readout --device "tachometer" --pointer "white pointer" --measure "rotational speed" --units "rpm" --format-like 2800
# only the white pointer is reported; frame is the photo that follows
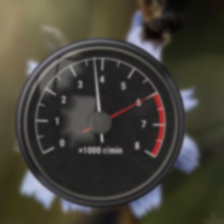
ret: 3750
